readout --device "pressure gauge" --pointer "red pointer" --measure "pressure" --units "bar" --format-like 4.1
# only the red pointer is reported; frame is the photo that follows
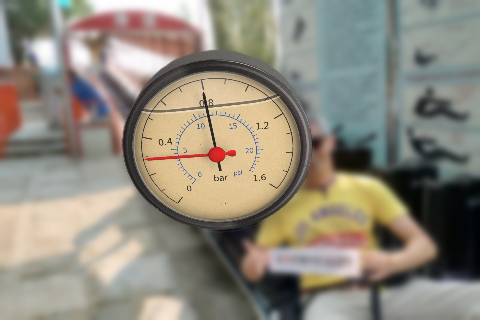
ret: 0.3
